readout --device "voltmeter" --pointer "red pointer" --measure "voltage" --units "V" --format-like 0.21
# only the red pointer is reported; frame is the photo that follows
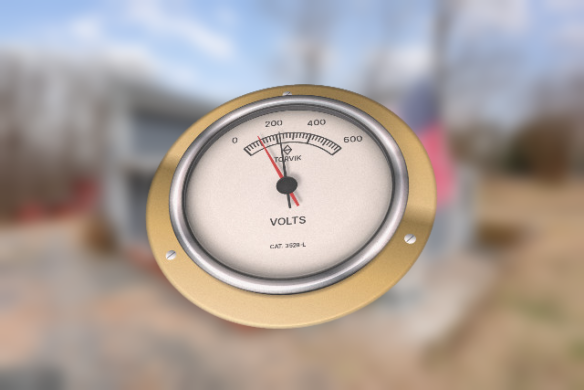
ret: 100
